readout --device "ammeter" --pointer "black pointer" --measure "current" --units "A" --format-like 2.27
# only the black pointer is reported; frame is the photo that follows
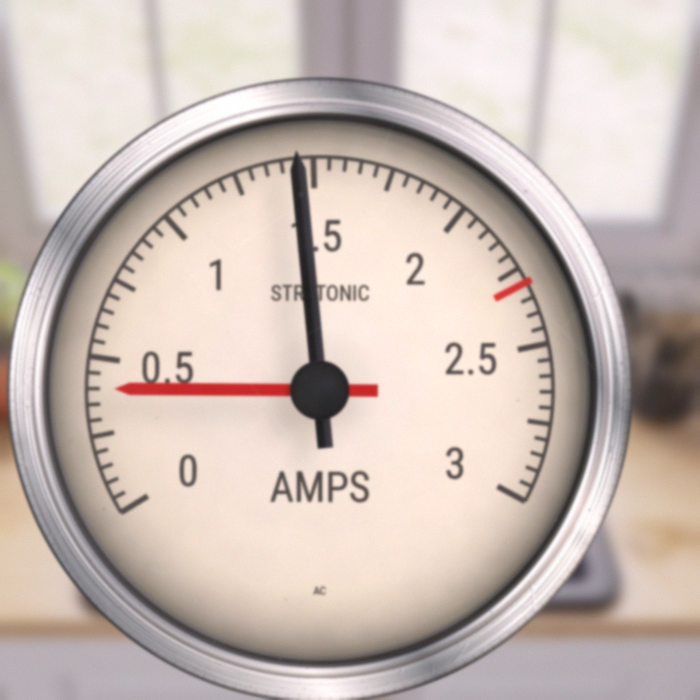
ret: 1.45
